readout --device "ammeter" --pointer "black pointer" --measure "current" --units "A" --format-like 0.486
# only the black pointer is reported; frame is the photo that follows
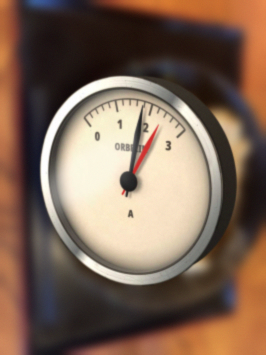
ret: 1.8
